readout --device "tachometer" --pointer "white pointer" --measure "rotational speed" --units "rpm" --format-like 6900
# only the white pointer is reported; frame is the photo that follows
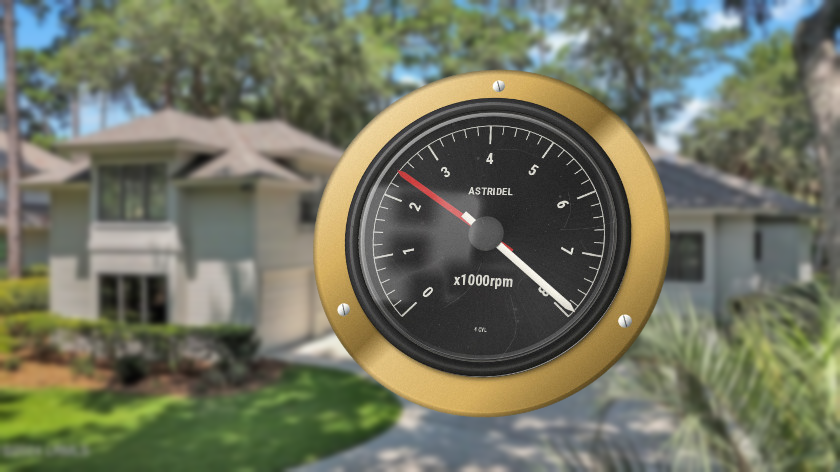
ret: 7900
